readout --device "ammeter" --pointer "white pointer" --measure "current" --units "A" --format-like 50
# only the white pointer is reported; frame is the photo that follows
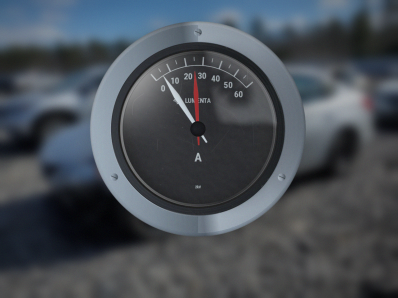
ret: 5
